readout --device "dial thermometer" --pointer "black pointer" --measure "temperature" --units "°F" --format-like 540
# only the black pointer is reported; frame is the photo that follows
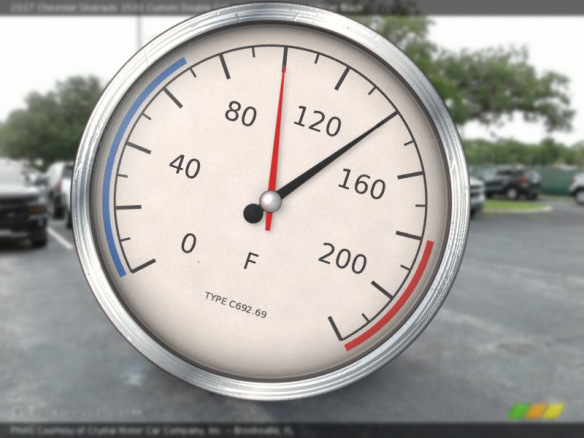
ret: 140
